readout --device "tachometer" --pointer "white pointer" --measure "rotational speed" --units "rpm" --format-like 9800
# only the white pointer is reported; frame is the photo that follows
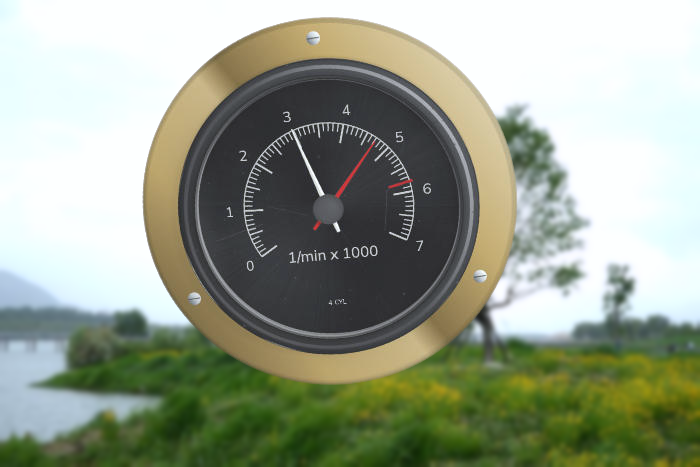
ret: 3000
